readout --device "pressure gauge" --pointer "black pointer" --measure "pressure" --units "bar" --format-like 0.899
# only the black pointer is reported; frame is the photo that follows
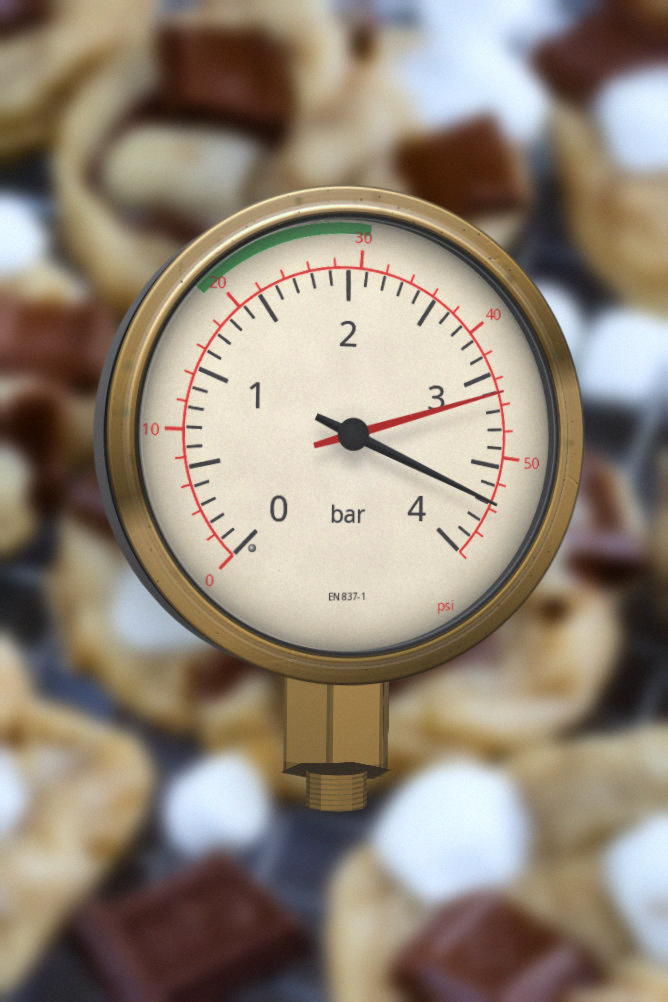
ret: 3.7
